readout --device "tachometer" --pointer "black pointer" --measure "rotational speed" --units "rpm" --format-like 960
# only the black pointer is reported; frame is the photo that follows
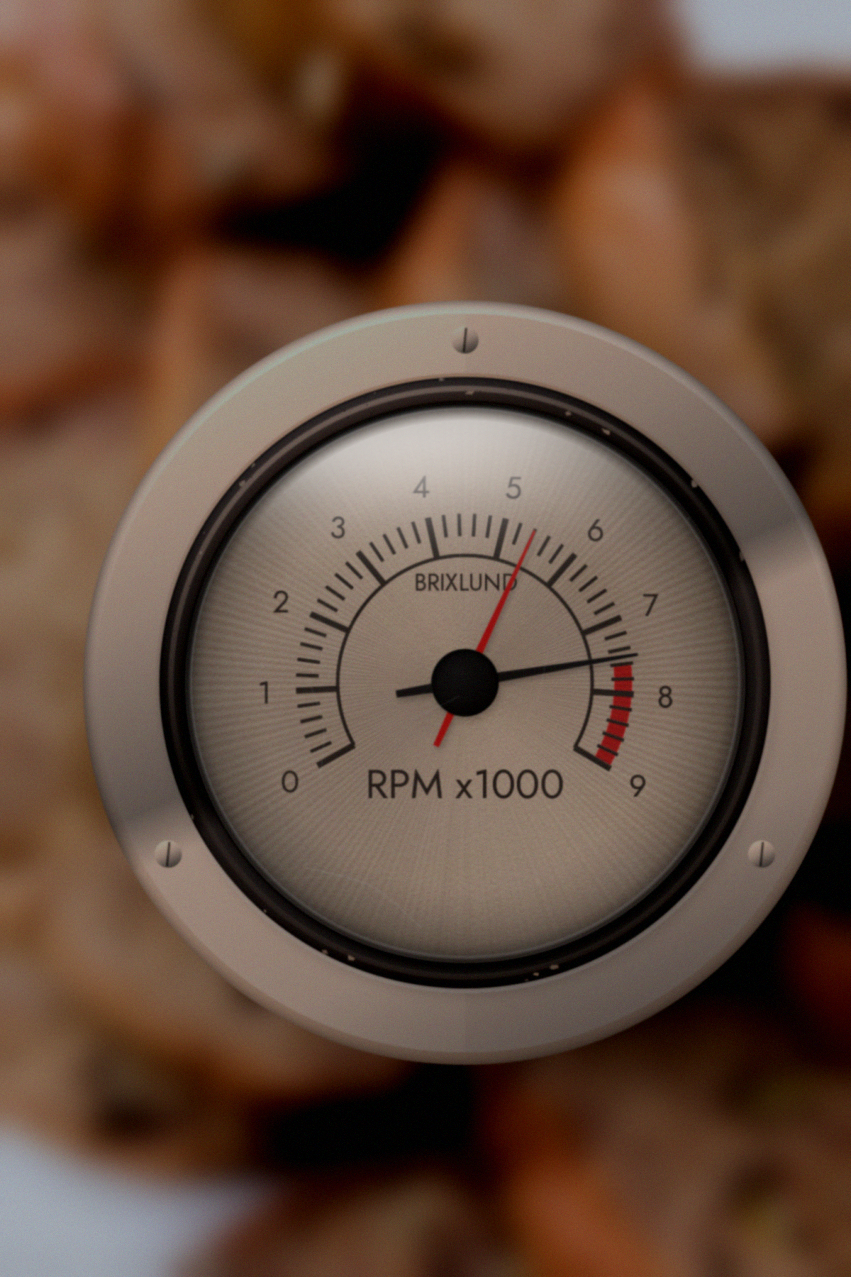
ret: 7500
